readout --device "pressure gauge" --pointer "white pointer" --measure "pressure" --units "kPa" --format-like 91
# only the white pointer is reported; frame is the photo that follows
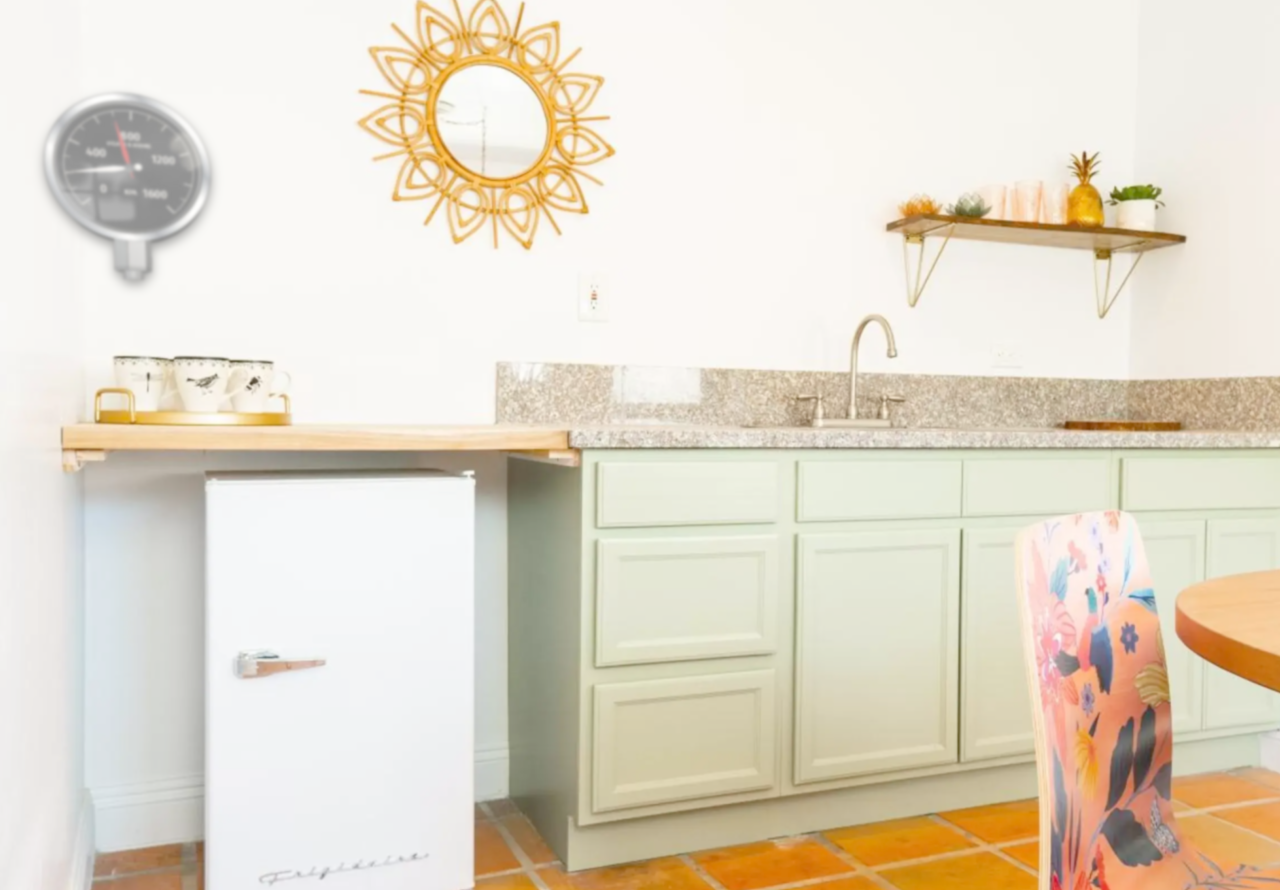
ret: 200
